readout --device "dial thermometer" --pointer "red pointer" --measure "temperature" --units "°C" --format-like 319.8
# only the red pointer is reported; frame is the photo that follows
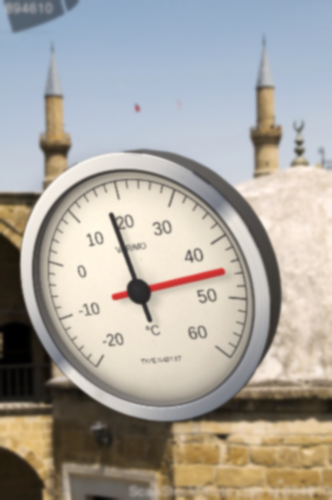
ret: 45
